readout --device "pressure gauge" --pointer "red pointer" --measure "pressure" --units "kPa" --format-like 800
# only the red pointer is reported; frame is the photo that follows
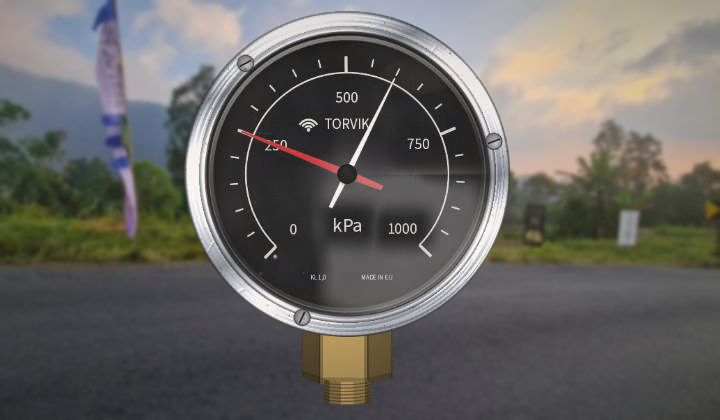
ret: 250
